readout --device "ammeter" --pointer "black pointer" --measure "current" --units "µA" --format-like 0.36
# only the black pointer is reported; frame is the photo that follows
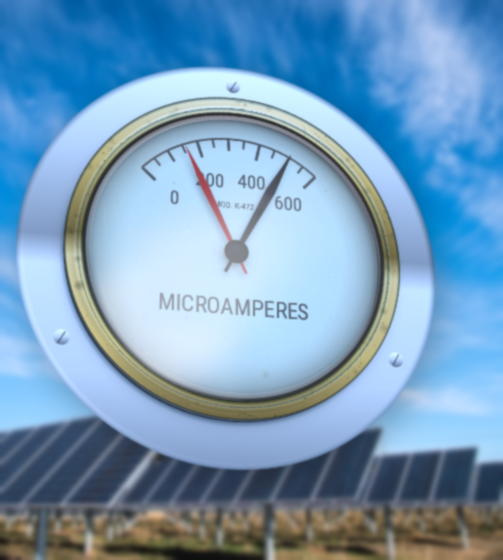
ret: 500
